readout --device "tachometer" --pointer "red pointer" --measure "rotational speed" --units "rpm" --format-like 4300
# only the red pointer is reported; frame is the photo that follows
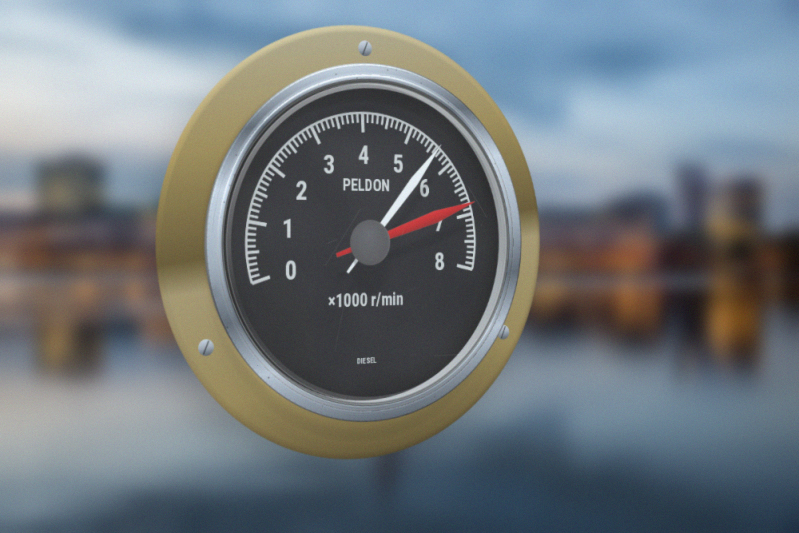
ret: 6800
